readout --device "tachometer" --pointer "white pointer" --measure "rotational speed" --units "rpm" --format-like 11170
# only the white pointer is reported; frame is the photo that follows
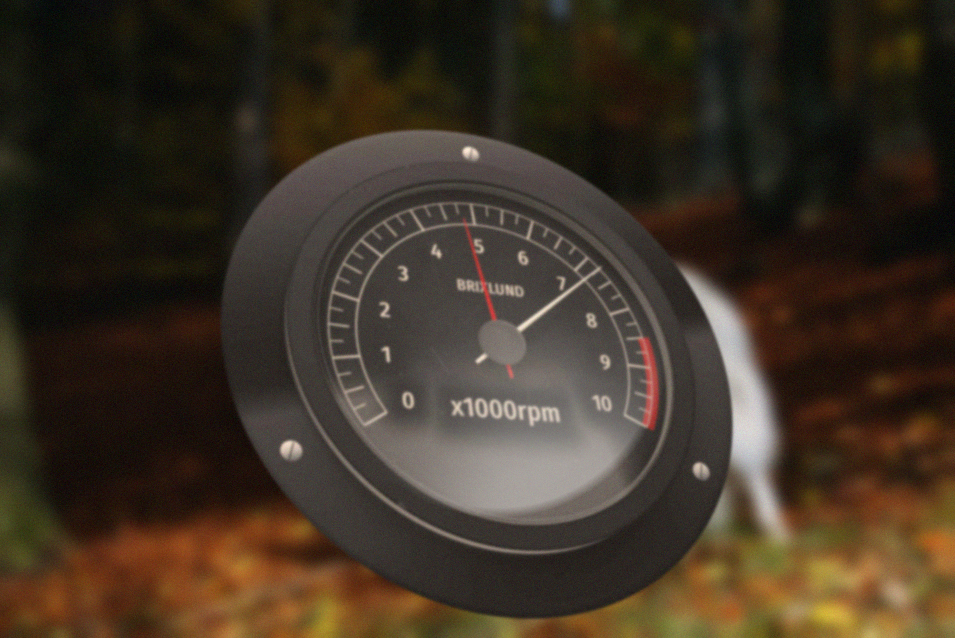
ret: 7250
